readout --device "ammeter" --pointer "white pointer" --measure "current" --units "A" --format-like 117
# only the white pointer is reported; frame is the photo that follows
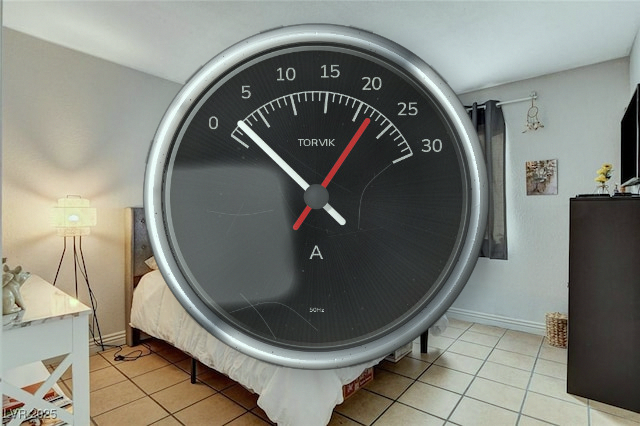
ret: 2
